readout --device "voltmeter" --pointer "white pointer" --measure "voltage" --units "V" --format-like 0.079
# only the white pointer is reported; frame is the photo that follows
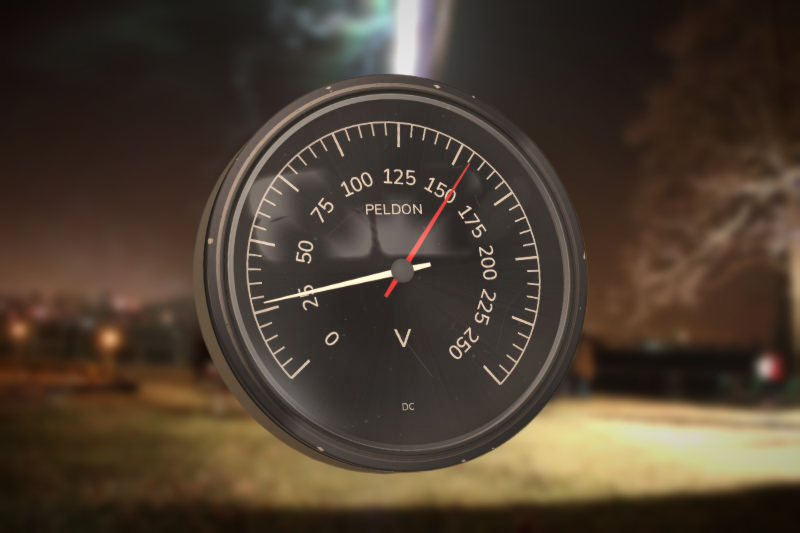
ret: 27.5
